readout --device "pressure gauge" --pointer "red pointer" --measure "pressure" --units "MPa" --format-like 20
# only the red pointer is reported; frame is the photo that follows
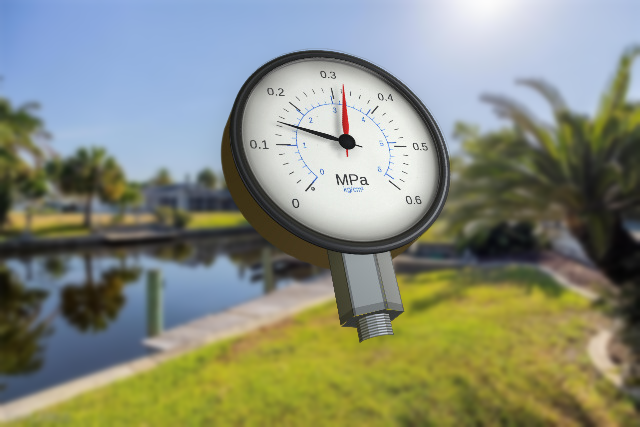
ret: 0.32
